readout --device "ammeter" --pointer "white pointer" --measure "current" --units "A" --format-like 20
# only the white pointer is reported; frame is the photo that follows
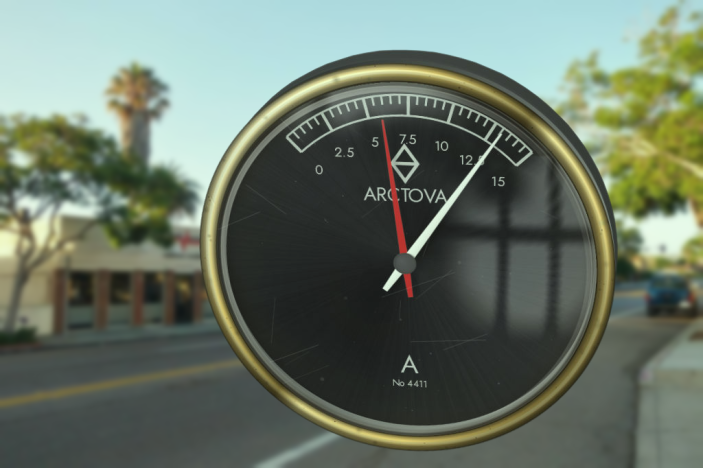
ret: 13
